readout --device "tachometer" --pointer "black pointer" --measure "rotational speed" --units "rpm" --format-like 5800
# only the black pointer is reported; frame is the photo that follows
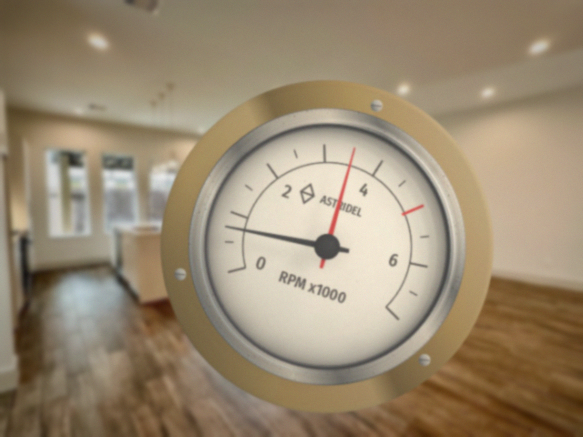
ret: 750
